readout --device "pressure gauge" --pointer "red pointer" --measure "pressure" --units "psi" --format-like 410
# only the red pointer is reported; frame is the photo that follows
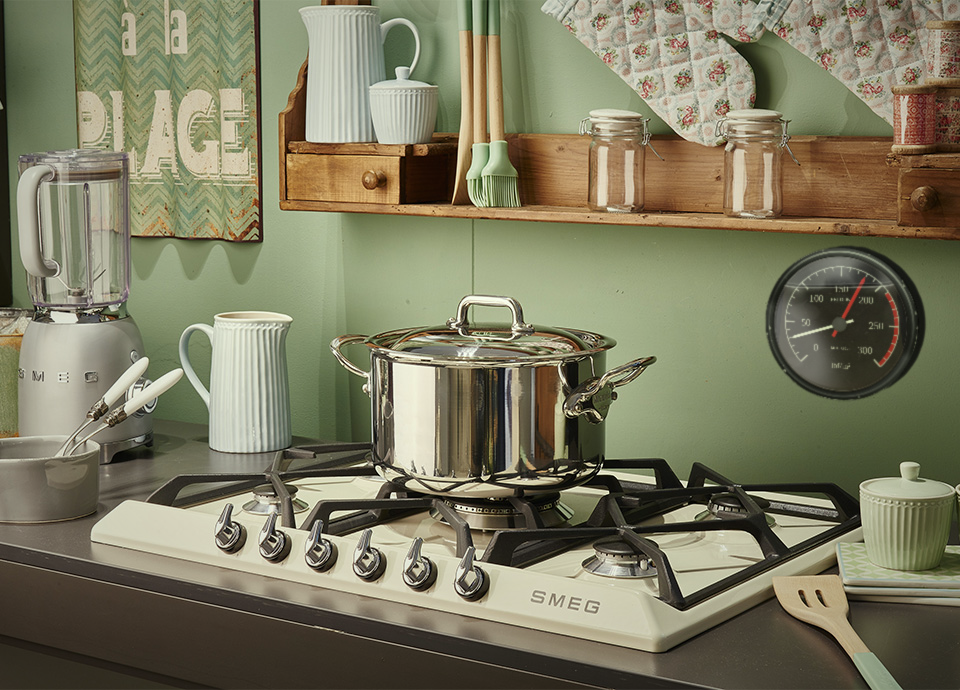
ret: 180
